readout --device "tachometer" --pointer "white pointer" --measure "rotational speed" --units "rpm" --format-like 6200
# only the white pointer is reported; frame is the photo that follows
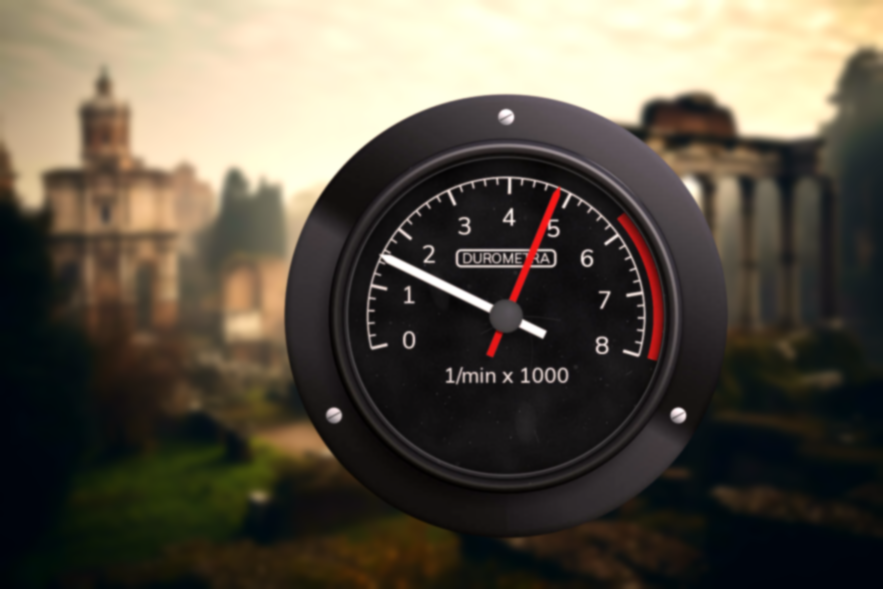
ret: 1500
